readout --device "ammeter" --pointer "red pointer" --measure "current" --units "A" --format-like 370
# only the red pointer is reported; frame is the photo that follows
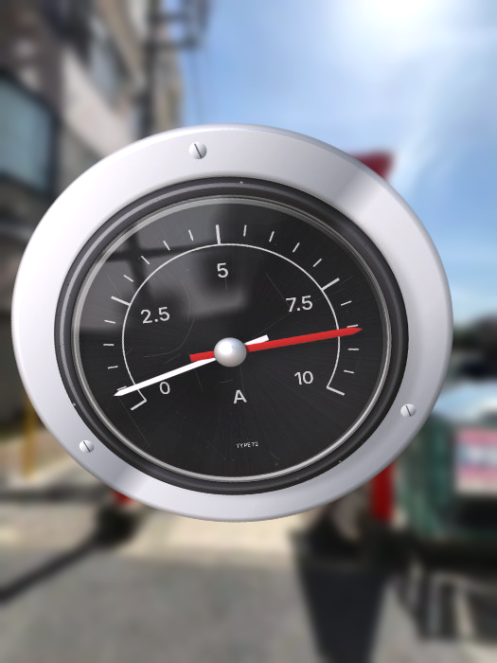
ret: 8.5
